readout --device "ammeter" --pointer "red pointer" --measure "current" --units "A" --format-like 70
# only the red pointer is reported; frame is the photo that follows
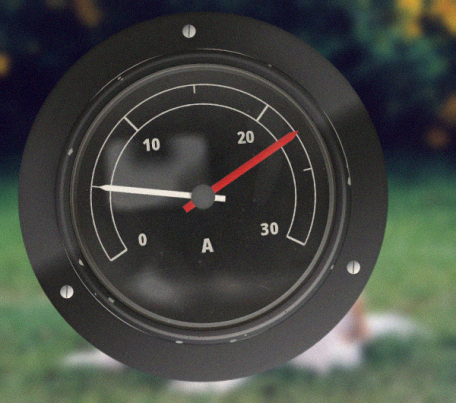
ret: 22.5
